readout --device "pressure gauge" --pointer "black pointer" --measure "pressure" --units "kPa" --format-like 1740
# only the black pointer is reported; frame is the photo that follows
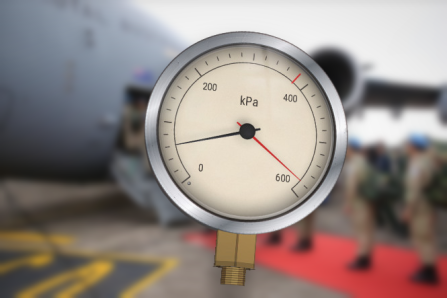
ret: 60
